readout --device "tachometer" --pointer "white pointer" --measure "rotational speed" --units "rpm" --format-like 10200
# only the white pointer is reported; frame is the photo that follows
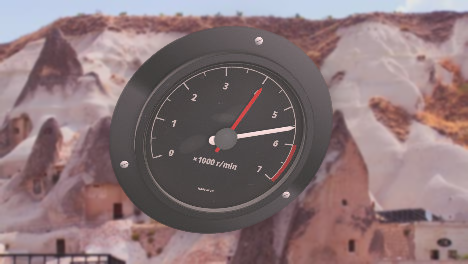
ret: 5500
